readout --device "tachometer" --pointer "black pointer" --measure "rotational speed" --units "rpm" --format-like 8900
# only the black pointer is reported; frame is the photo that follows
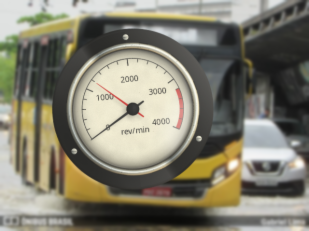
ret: 0
